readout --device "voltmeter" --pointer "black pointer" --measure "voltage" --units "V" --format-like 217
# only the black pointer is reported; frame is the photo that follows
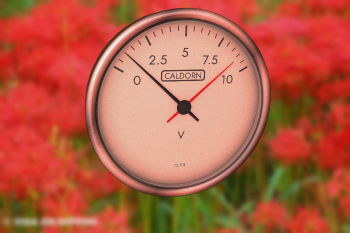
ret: 1
